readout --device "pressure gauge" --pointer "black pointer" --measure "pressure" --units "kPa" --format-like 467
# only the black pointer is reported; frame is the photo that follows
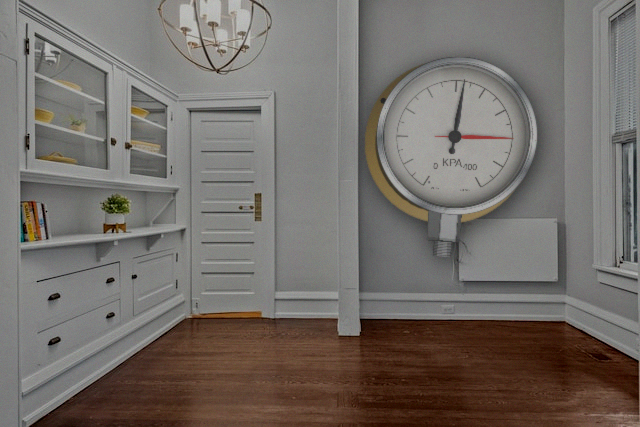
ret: 210
